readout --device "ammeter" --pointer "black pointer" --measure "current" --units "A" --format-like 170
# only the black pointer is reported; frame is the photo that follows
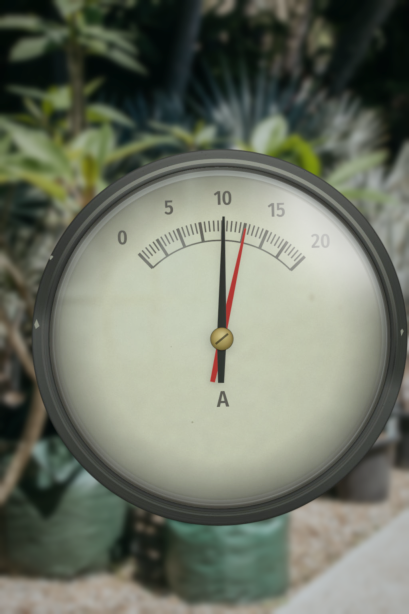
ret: 10
